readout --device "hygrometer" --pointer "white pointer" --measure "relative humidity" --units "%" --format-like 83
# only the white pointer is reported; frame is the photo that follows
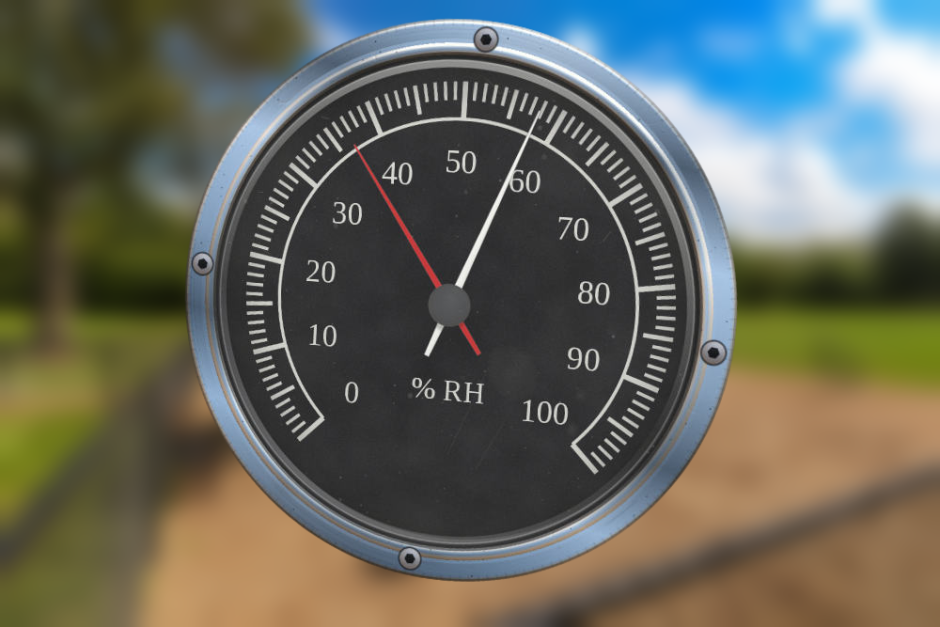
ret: 58
